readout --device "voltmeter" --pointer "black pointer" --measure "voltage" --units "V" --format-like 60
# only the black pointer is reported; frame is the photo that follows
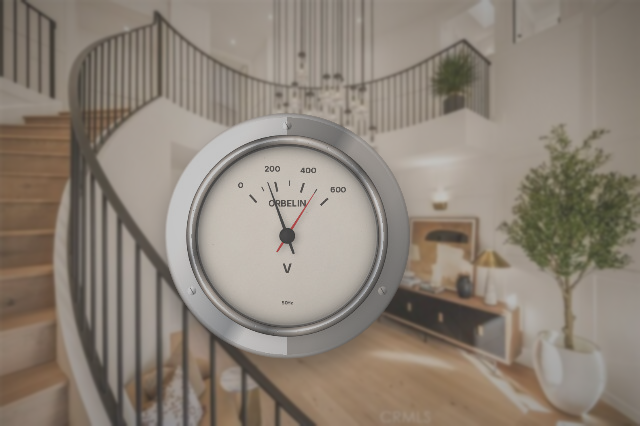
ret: 150
